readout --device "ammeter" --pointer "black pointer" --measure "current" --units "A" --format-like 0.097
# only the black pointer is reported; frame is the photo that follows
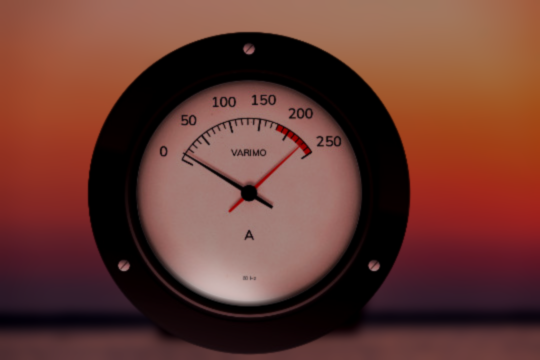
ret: 10
